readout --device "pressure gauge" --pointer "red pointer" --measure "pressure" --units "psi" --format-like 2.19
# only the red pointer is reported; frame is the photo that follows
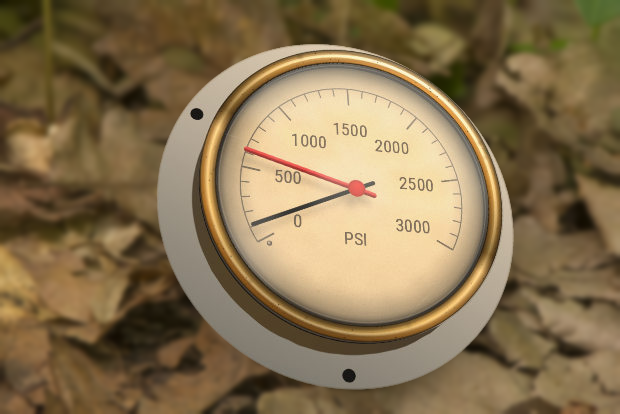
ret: 600
